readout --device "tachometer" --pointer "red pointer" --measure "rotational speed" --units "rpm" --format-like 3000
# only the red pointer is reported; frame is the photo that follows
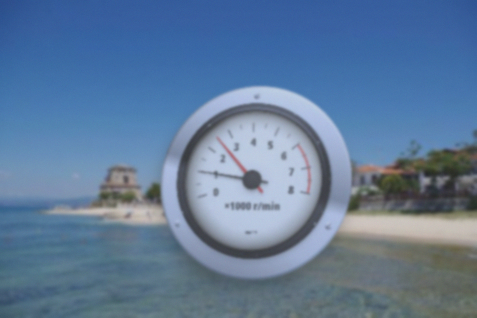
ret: 2500
